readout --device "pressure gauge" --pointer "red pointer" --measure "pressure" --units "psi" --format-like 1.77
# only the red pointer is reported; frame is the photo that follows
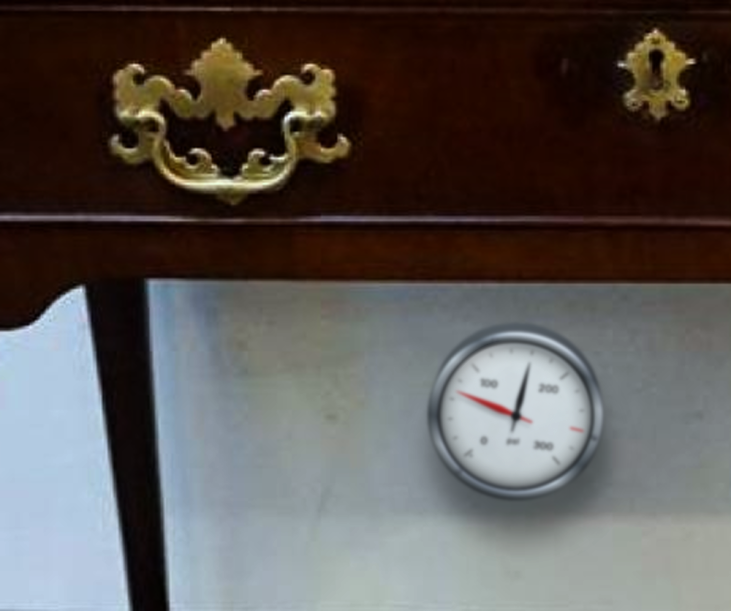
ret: 70
